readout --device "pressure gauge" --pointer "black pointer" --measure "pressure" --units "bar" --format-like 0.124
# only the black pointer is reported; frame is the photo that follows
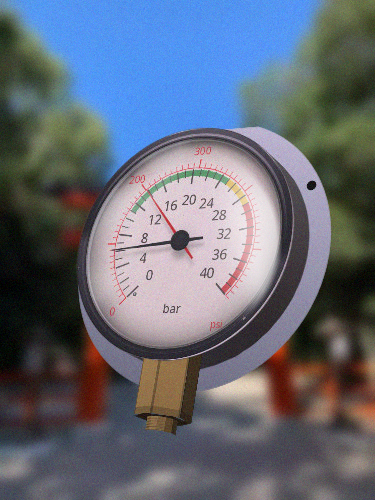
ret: 6
